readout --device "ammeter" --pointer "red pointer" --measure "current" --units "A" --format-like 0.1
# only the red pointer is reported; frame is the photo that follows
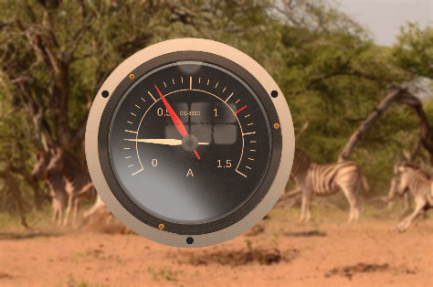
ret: 0.55
